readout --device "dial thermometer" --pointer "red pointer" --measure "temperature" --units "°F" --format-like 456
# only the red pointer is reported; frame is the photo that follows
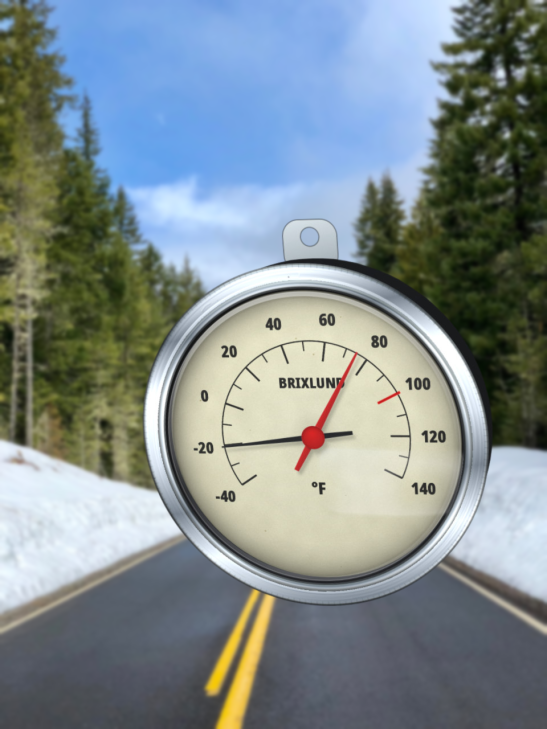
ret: 75
